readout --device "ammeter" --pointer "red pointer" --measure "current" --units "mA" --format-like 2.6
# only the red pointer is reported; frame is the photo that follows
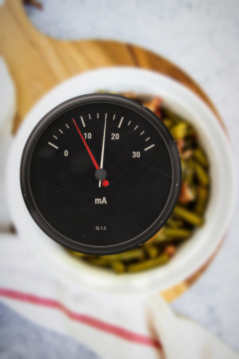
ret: 8
